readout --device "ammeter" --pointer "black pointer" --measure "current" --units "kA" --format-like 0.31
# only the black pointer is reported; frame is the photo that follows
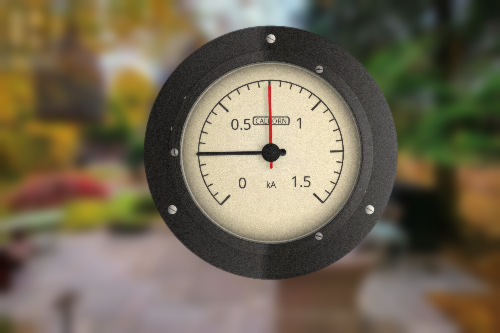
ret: 0.25
